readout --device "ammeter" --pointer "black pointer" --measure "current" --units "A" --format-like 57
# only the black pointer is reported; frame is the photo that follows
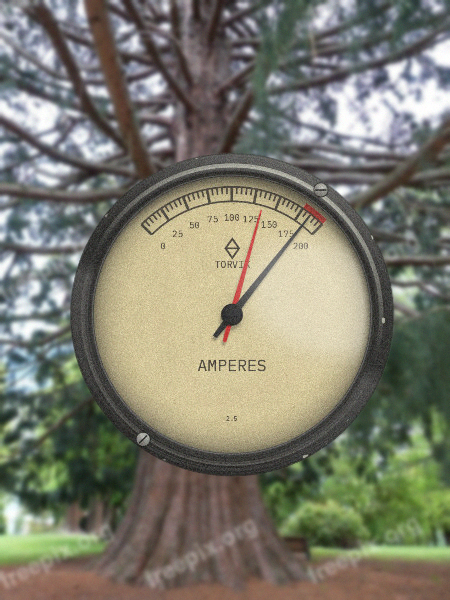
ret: 185
